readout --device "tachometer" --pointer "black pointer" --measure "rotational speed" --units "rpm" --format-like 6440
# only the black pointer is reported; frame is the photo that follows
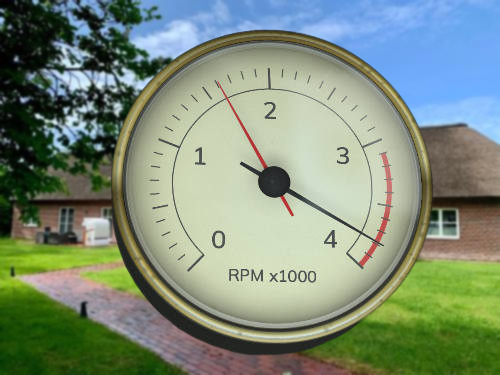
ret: 3800
